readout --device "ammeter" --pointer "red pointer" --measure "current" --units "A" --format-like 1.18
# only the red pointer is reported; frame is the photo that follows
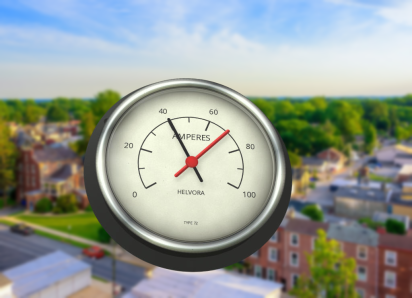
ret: 70
